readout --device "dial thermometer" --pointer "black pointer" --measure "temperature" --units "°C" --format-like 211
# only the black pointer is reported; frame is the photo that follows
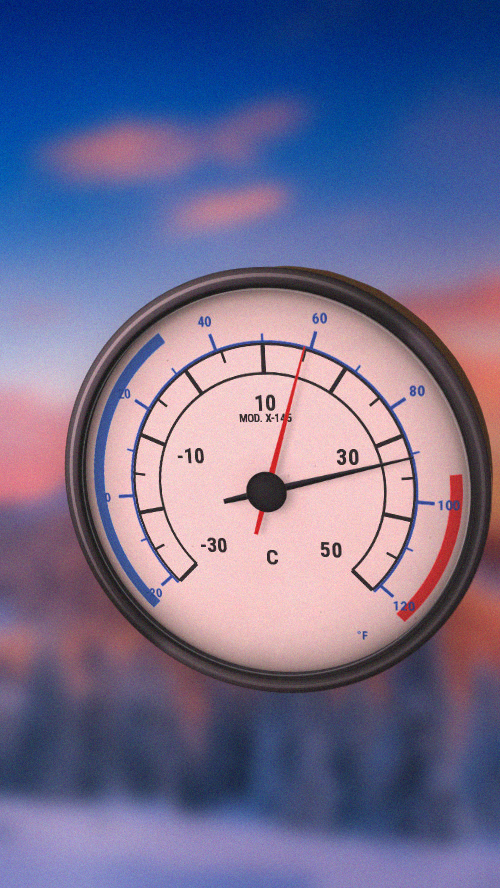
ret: 32.5
